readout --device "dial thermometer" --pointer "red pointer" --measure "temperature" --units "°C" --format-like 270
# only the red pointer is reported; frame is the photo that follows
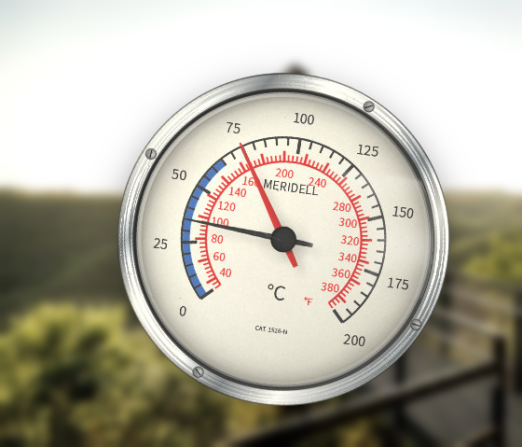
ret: 75
